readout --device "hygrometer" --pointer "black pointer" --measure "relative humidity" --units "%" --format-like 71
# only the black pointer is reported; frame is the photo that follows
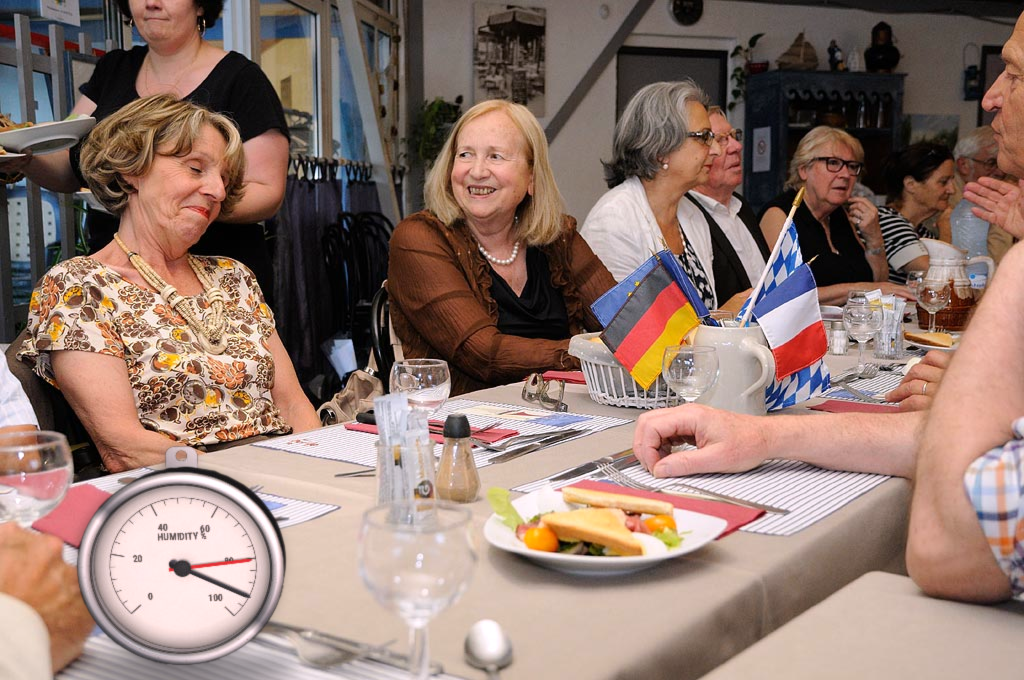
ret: 92
